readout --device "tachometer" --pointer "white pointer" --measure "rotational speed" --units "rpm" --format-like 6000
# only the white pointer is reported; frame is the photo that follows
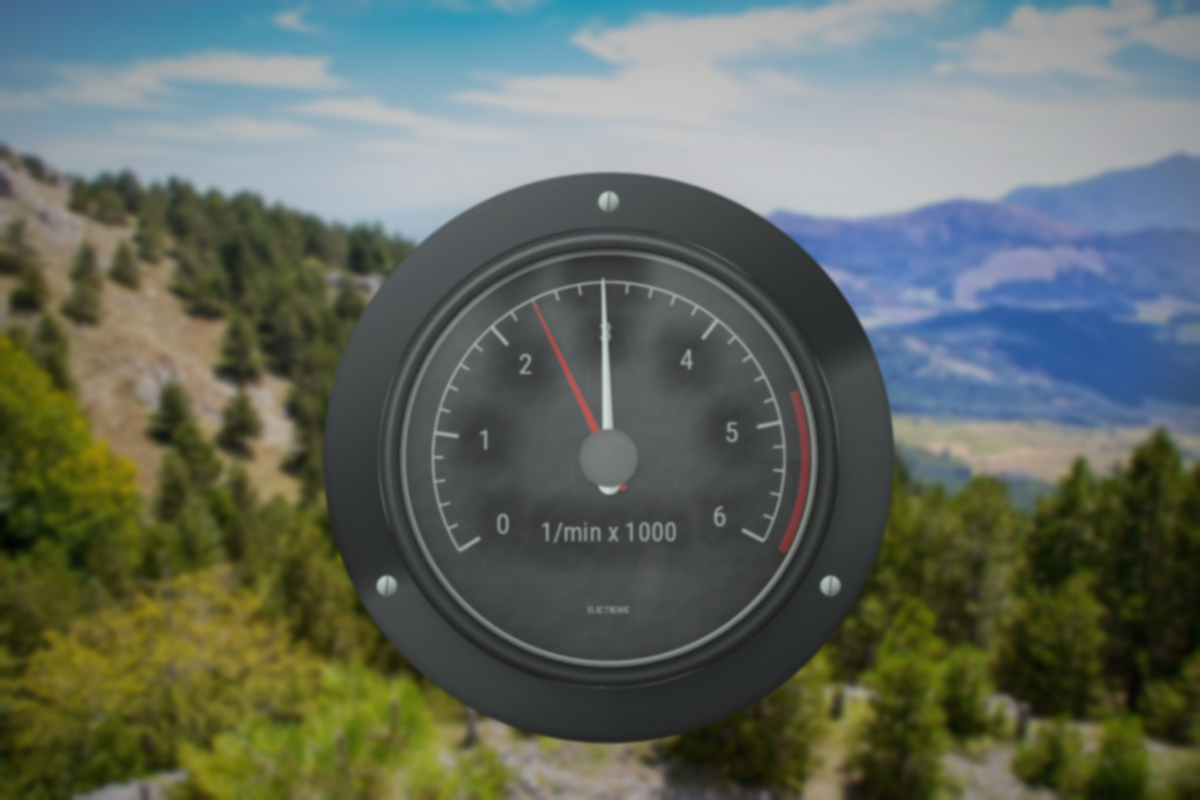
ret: 3000
